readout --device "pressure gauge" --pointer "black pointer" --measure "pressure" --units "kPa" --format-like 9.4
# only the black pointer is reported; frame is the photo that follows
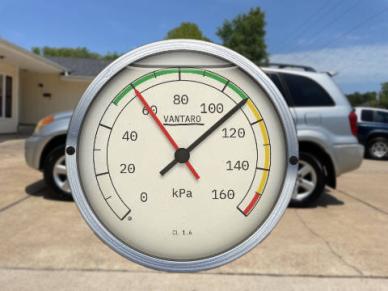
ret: 110
